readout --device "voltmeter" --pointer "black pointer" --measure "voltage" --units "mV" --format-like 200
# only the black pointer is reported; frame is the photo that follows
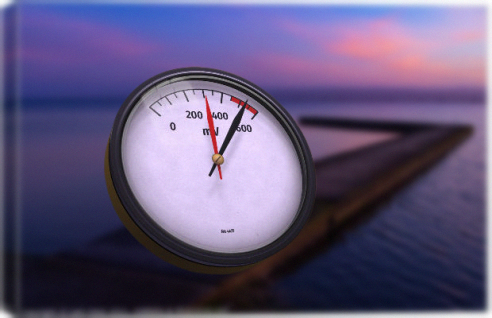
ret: 525
